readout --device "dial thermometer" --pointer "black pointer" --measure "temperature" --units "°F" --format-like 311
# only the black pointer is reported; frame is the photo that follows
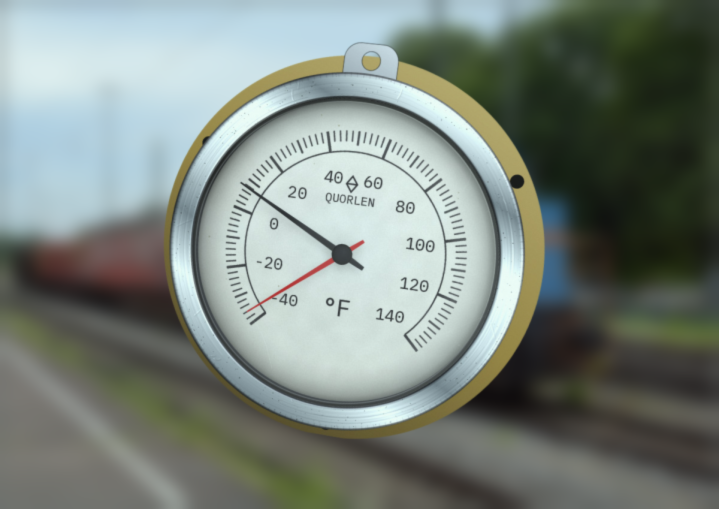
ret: 8
